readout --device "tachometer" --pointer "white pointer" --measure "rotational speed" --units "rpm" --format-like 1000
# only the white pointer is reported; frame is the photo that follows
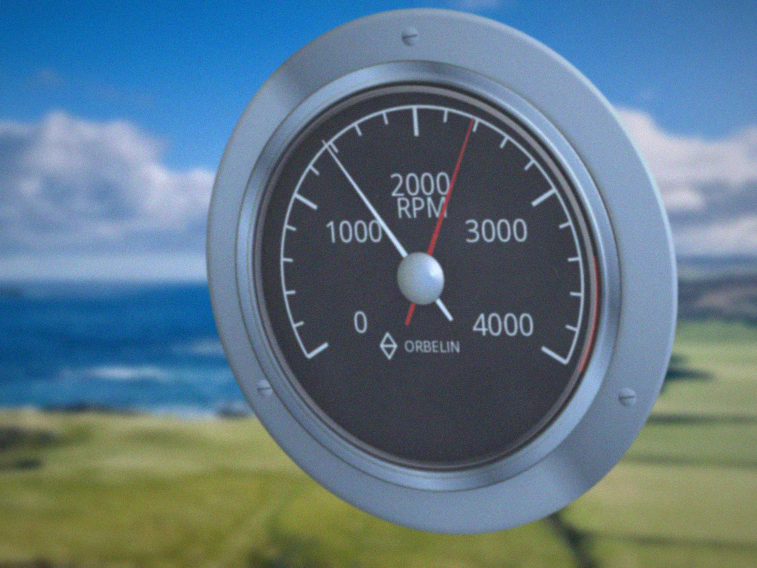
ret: 1400
